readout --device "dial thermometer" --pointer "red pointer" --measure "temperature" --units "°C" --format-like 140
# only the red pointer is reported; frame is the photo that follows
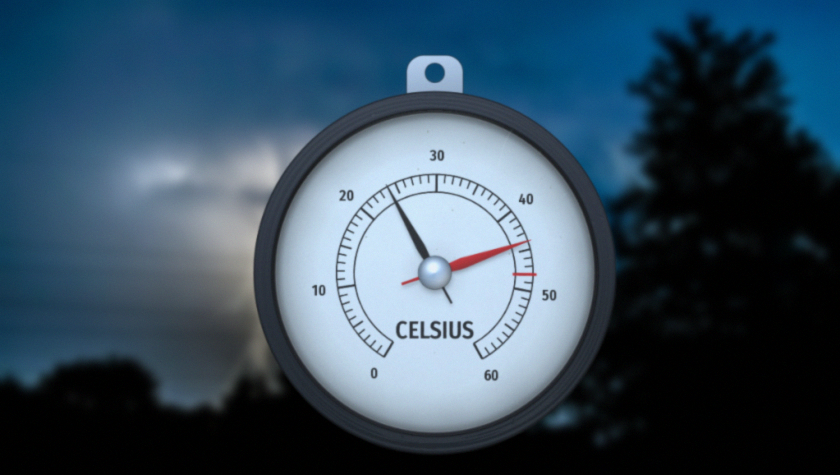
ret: 44
